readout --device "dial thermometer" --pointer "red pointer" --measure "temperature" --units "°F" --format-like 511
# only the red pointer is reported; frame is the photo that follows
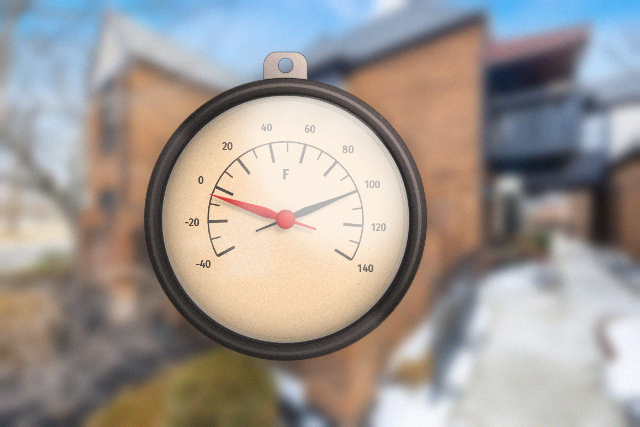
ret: -5
